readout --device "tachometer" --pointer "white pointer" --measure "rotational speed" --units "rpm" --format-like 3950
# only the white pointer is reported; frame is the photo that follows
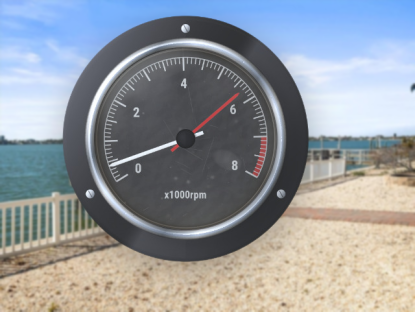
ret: 400
